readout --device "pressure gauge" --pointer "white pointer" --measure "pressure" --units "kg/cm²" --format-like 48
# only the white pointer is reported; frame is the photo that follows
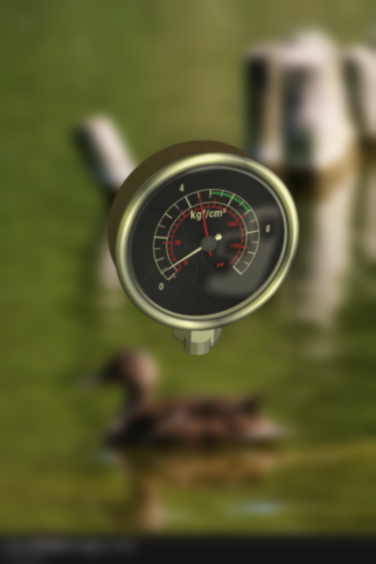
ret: 0.5
